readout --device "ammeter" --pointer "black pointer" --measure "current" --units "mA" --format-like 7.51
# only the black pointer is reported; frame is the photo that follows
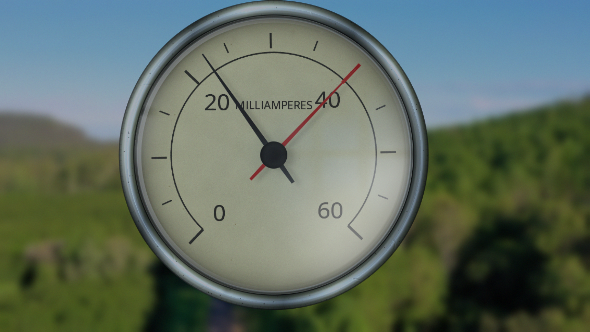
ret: 22.5
